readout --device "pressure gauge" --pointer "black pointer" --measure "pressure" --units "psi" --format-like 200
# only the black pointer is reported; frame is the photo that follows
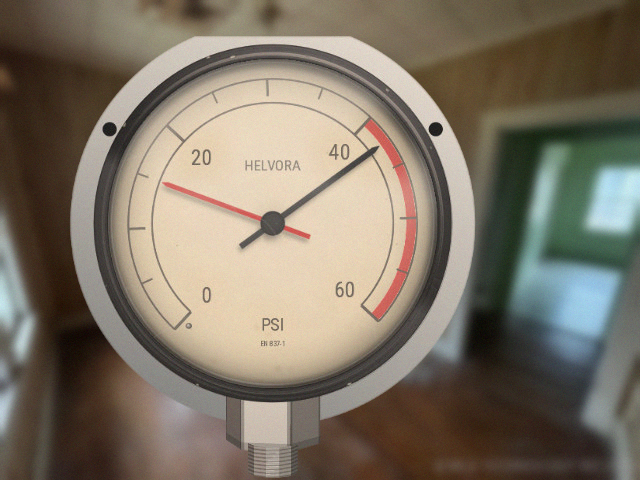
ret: 42.5
